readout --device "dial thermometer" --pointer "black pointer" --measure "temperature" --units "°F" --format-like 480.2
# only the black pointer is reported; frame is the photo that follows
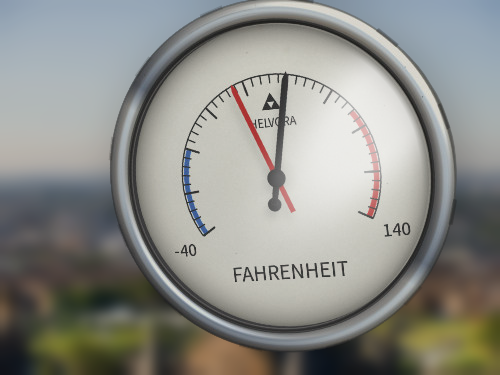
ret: 60
